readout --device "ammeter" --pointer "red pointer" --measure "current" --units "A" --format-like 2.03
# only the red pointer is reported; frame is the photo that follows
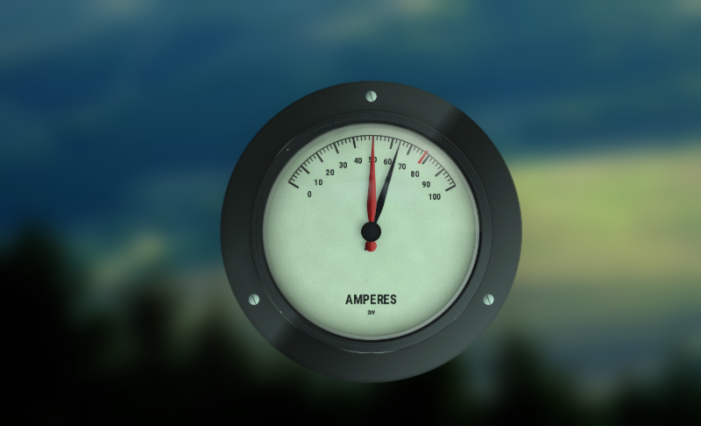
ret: 50
